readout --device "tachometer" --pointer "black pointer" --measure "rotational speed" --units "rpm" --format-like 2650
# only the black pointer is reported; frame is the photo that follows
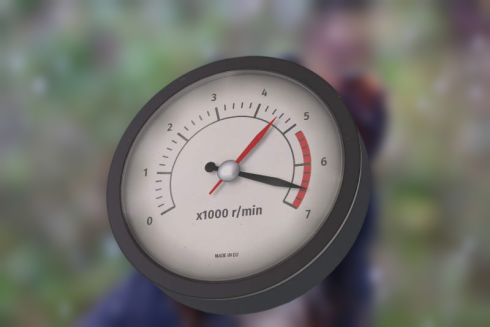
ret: 6600
